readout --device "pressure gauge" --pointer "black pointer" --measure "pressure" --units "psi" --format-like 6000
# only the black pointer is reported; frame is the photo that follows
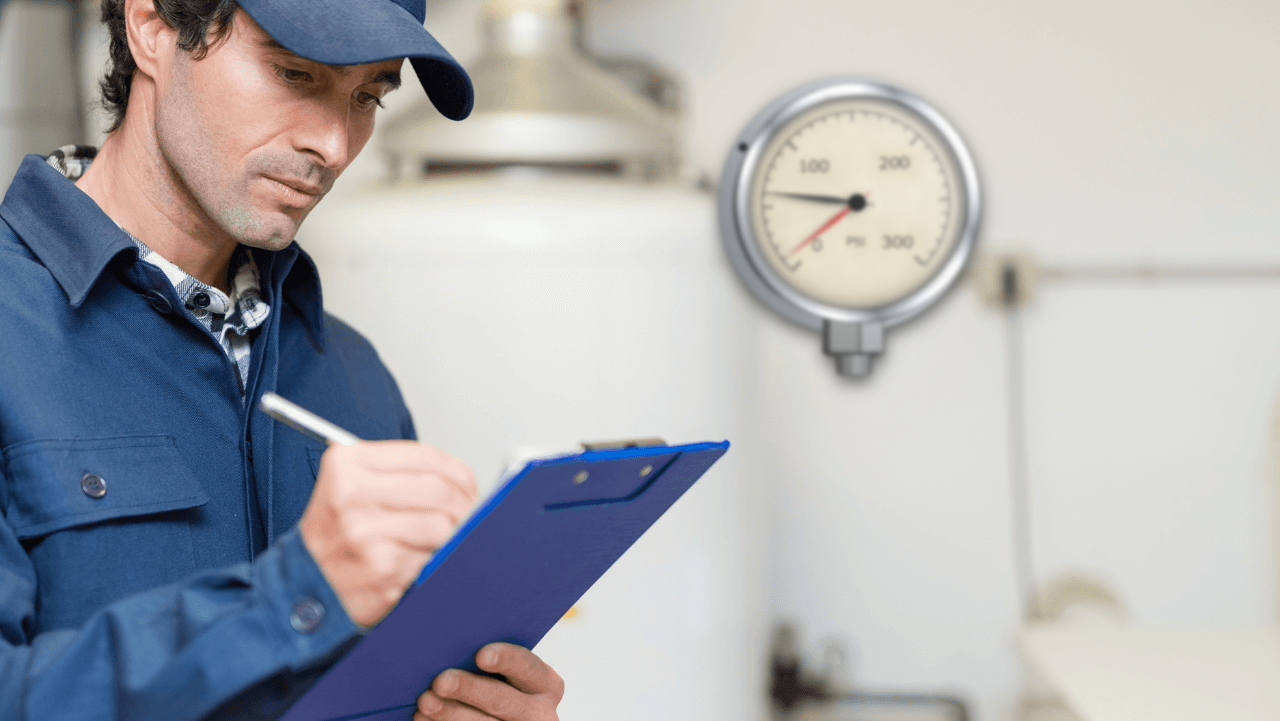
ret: 60
